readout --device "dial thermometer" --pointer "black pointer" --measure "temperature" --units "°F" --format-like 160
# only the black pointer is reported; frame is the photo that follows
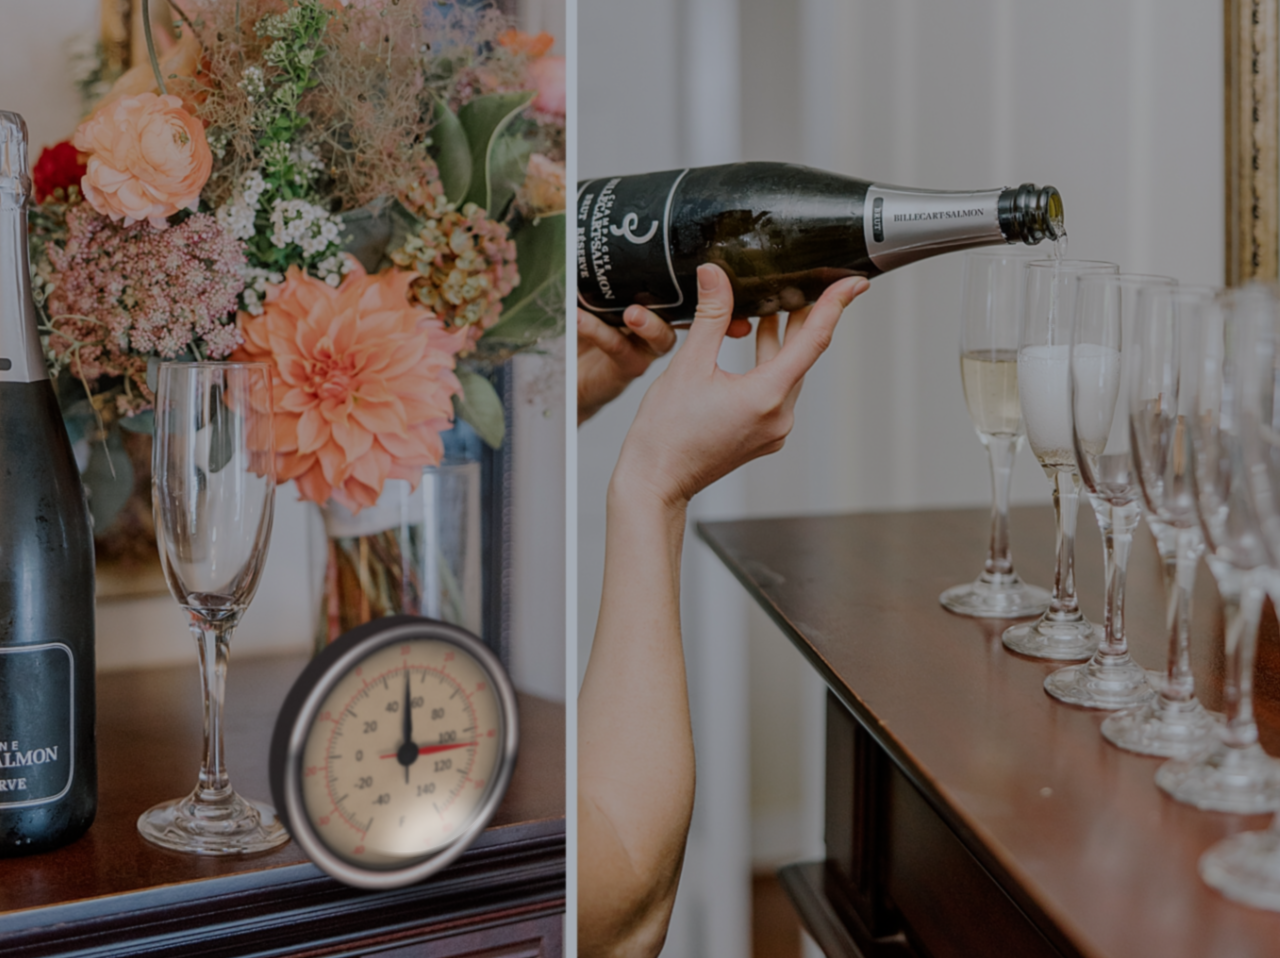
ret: 50
